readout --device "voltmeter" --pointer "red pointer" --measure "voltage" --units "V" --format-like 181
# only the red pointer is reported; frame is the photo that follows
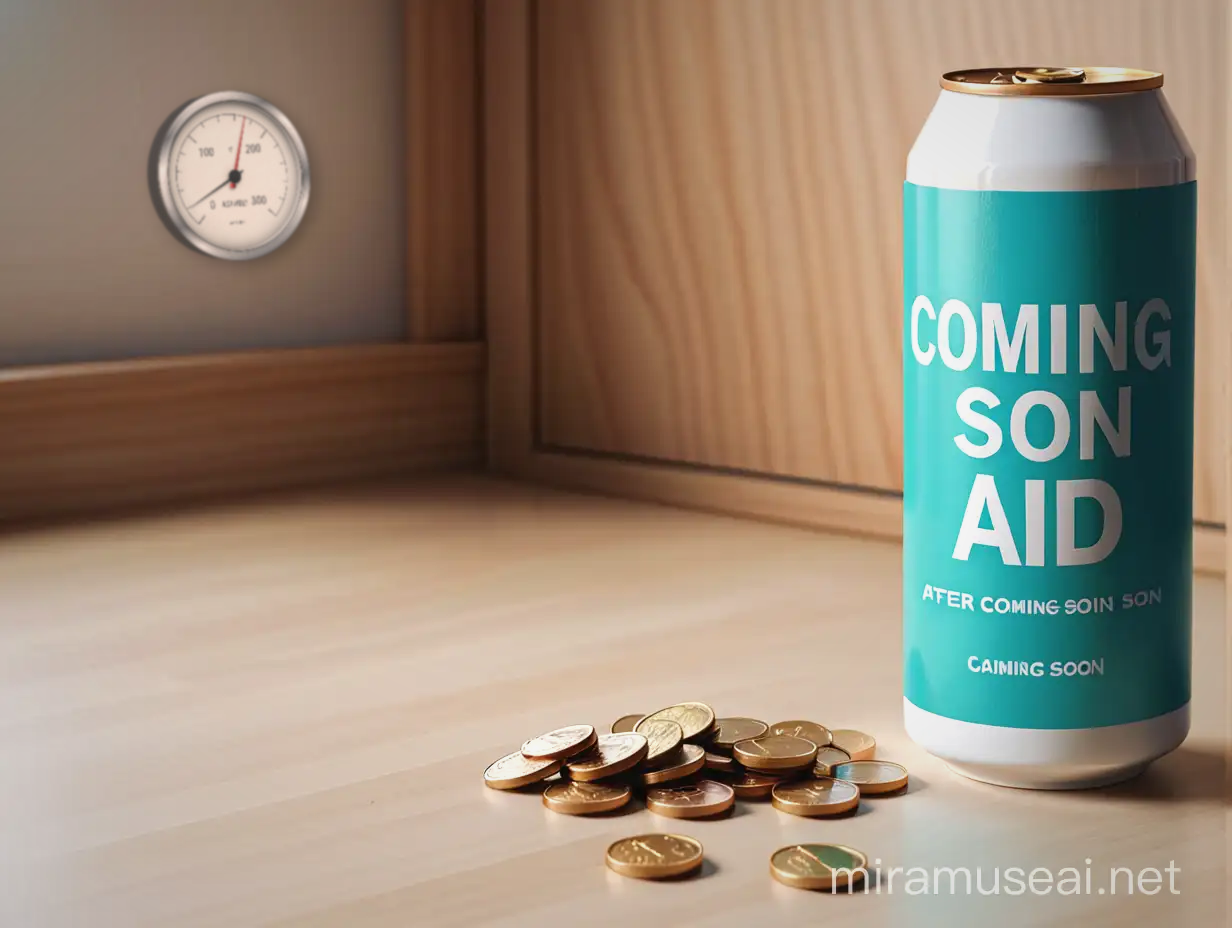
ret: 170
